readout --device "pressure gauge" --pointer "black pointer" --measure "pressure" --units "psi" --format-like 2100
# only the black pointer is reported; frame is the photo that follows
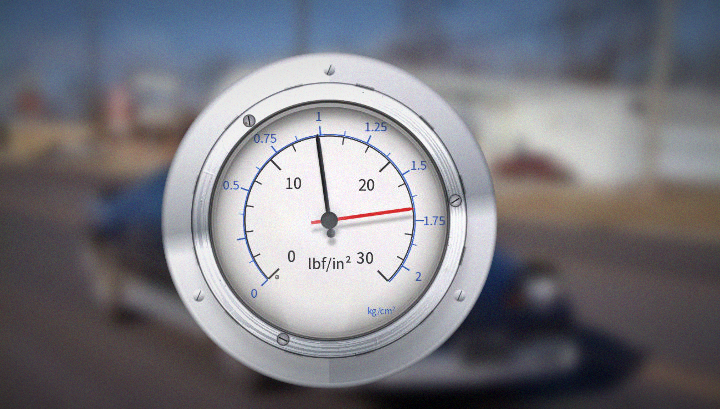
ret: 14
